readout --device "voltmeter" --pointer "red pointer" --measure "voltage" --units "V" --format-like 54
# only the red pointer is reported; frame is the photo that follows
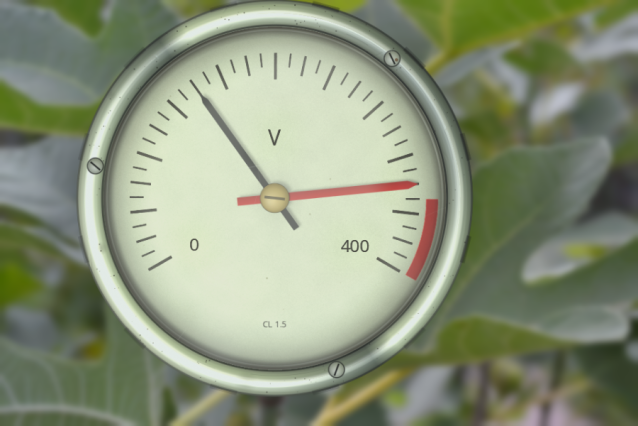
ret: 340
